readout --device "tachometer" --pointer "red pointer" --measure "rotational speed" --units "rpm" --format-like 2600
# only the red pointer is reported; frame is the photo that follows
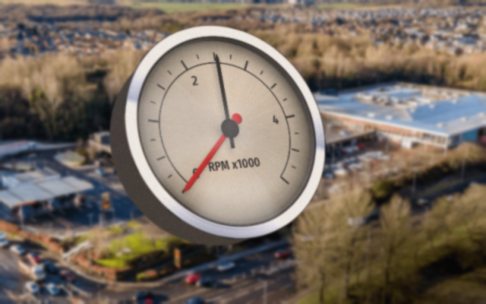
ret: 0
